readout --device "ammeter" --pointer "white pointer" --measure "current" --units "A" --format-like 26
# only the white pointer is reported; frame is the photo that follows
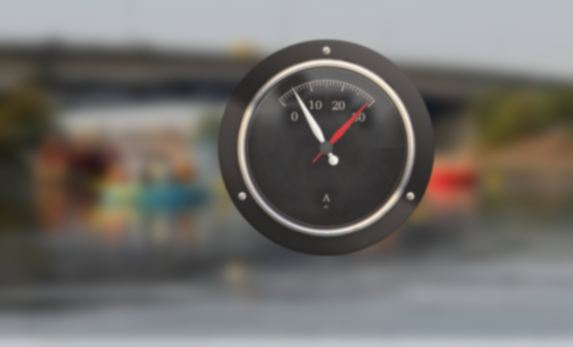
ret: 5
